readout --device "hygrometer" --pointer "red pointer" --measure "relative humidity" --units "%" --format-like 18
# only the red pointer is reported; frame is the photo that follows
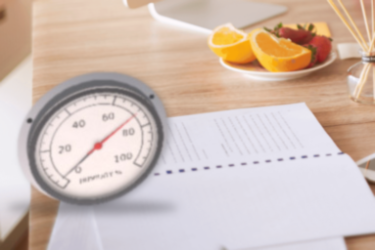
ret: 72
